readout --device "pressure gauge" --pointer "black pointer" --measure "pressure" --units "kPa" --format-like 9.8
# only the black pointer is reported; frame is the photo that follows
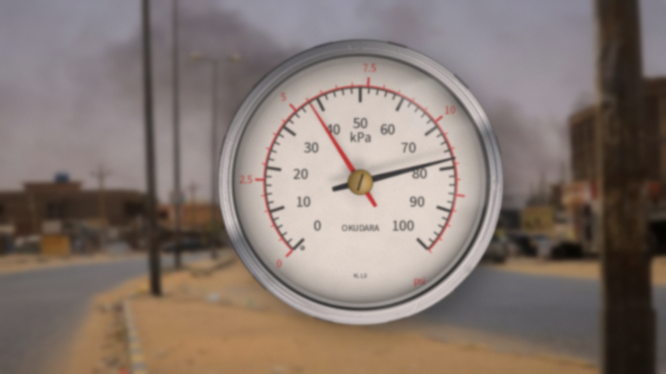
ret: 78
